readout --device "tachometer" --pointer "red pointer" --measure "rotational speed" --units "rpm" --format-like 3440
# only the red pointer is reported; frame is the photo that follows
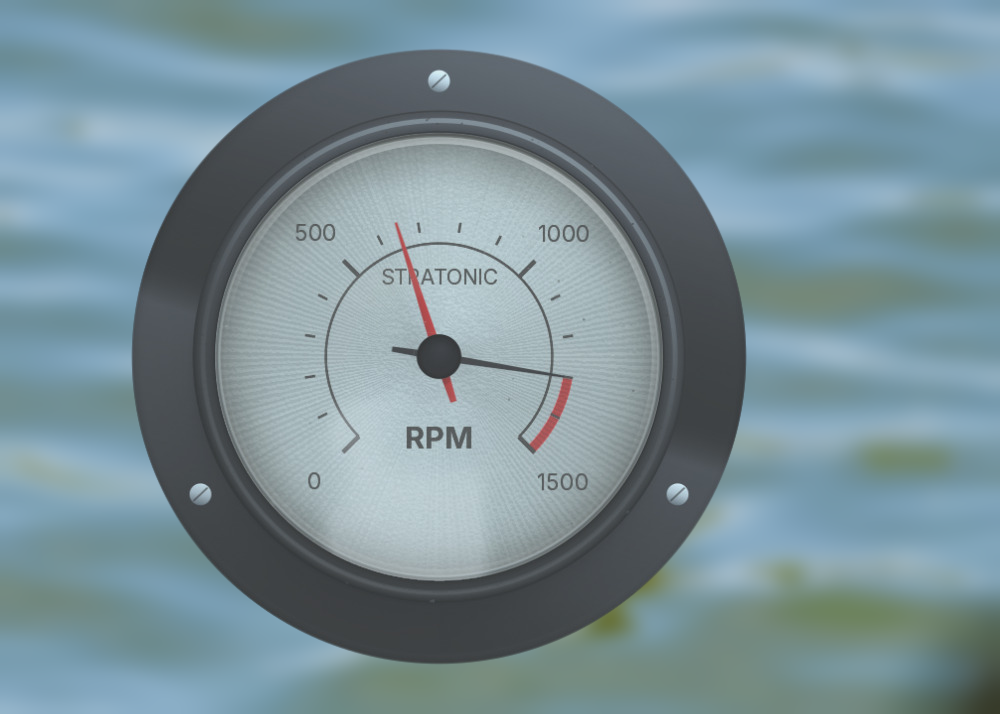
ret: 650
